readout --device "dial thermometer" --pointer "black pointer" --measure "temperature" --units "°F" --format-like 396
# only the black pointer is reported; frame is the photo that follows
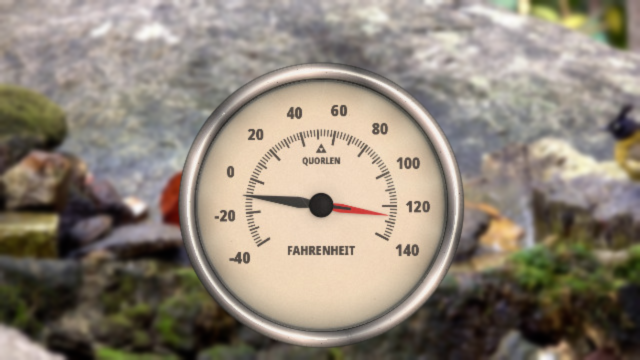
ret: -10
